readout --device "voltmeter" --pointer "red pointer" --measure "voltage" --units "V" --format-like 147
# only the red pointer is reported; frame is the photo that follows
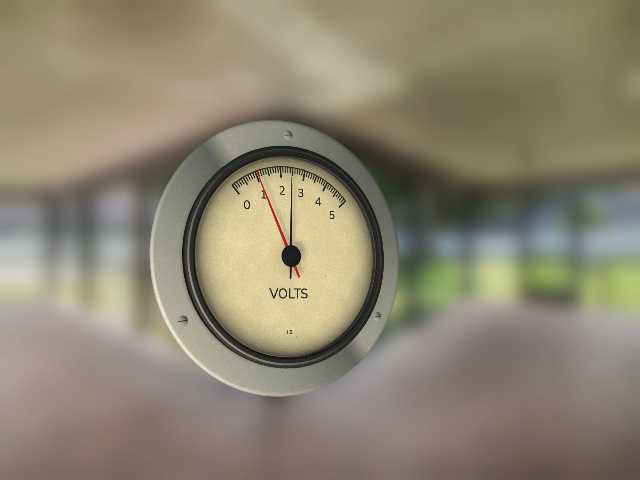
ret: 1
